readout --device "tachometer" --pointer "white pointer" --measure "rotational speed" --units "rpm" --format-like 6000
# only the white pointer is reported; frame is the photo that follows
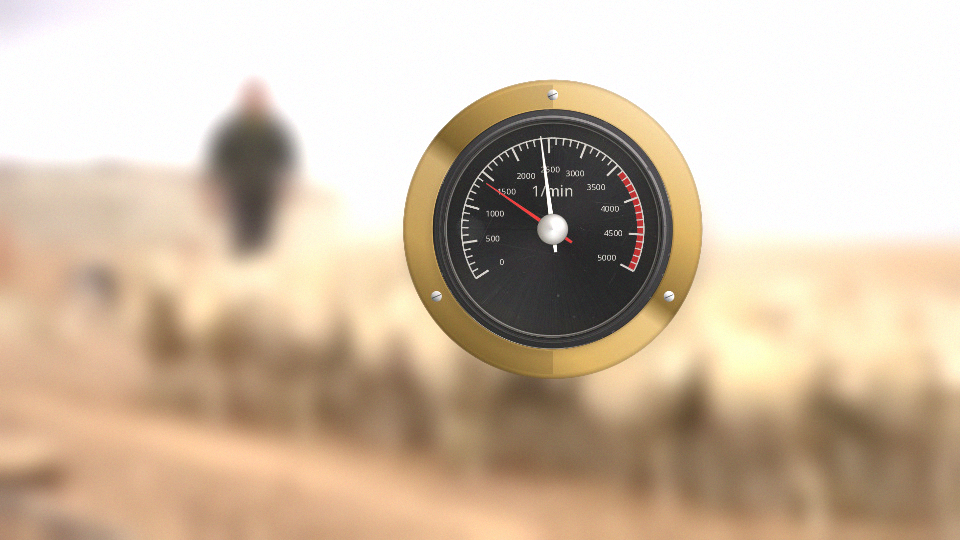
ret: 2400
